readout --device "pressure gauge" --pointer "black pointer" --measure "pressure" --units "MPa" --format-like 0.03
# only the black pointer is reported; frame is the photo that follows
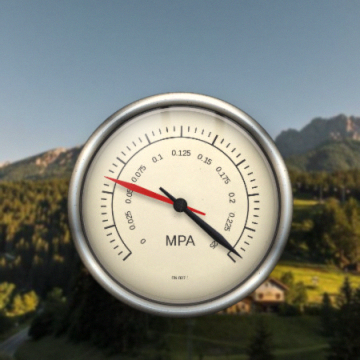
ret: 0.245
